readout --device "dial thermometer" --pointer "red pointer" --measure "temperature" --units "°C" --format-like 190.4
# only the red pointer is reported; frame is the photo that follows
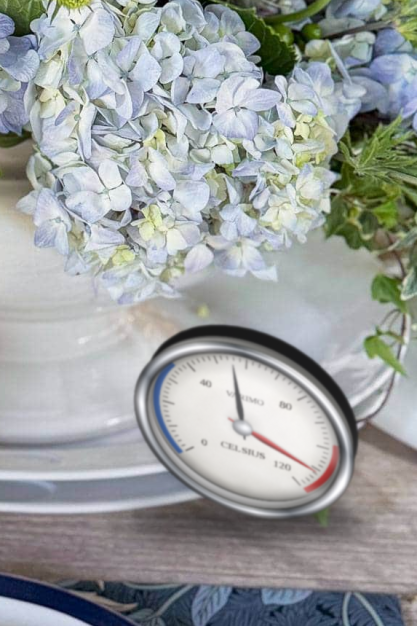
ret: 110
